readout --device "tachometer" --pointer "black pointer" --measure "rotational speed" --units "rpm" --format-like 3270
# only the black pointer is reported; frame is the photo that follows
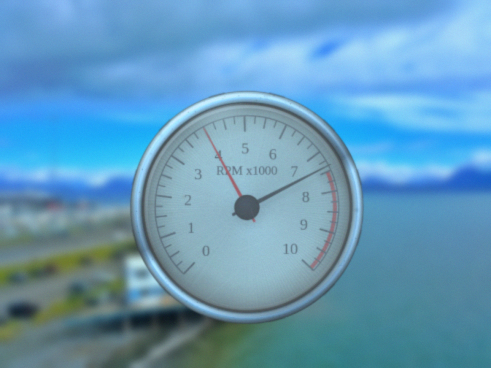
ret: 7375
